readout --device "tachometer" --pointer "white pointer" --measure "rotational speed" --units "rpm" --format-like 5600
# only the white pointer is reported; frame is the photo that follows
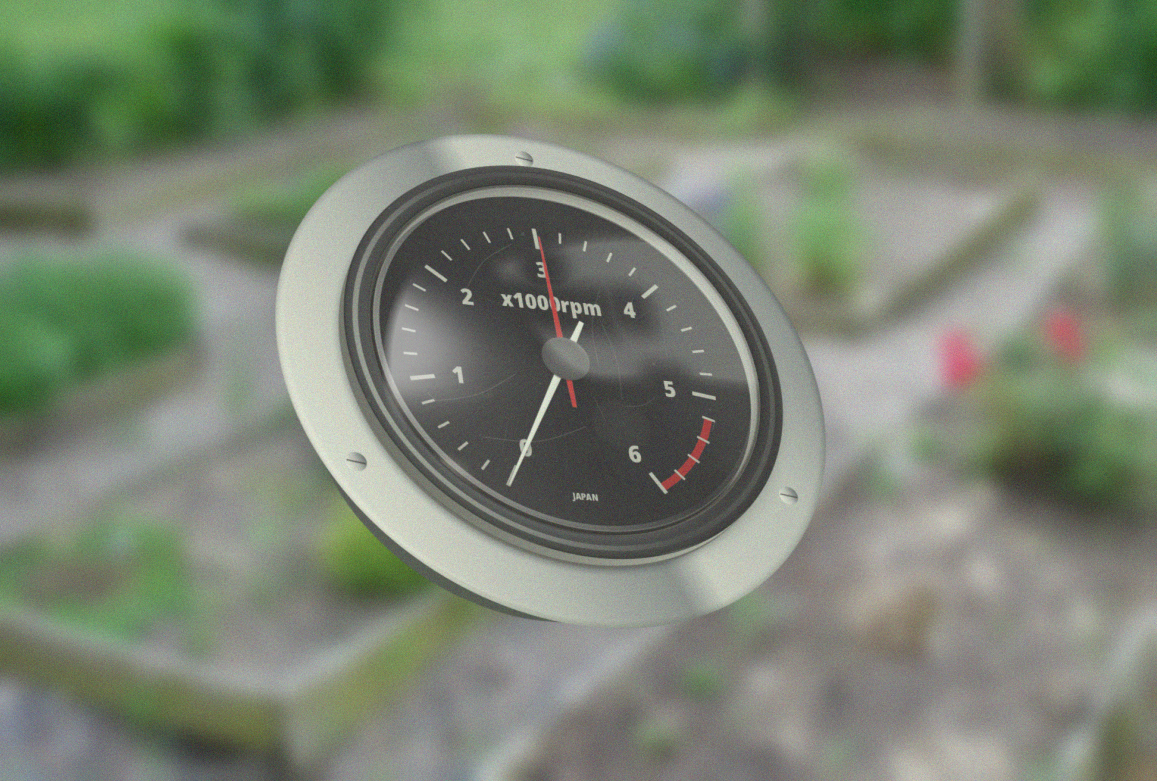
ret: 0
